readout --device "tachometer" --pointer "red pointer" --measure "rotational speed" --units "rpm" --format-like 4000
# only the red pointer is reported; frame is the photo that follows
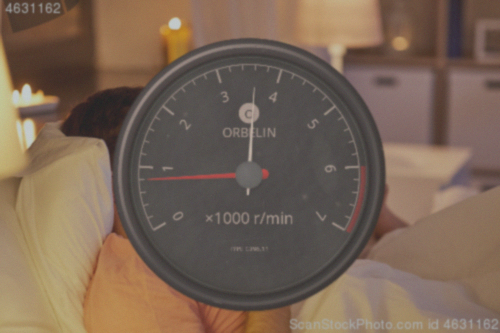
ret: 800
